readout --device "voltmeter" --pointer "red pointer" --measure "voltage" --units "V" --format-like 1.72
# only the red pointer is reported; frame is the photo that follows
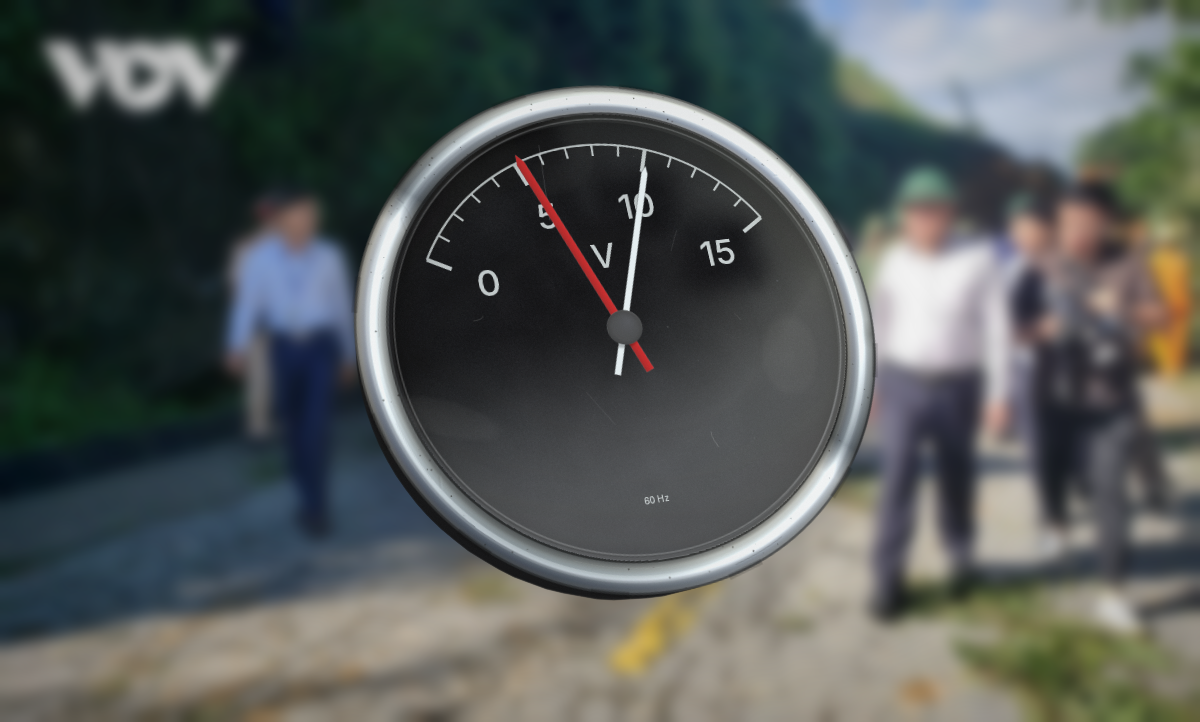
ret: 5
